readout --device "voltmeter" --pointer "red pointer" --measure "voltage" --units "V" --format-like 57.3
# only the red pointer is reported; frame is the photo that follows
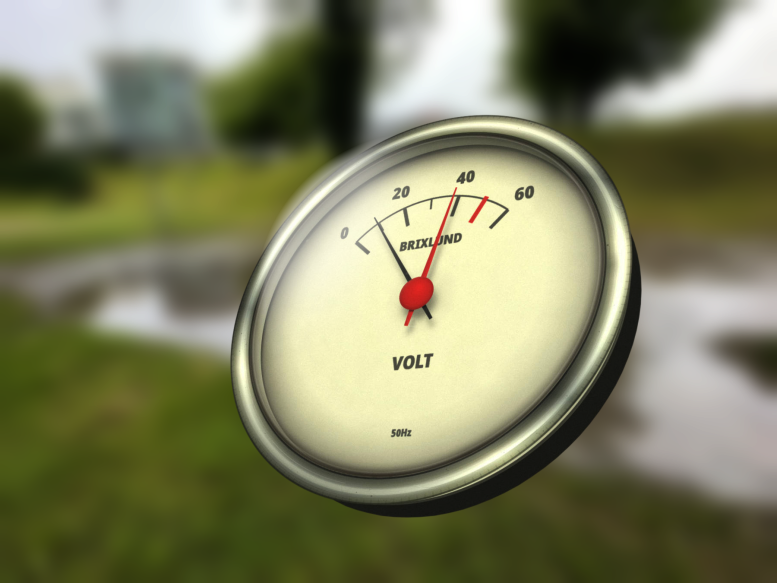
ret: 40
